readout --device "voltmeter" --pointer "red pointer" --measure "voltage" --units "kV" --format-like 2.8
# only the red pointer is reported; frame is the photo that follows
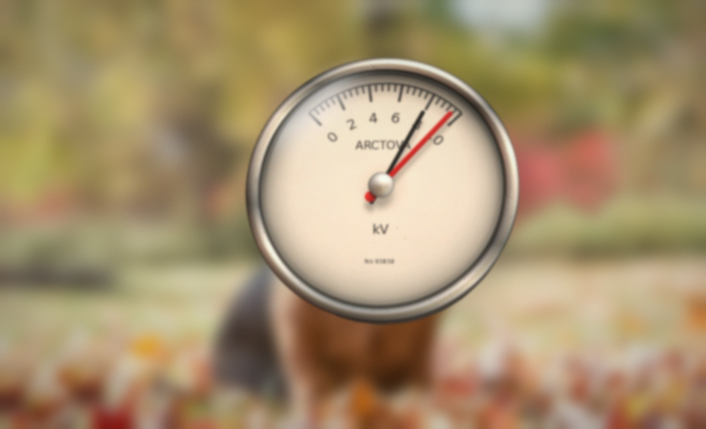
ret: 9.6
